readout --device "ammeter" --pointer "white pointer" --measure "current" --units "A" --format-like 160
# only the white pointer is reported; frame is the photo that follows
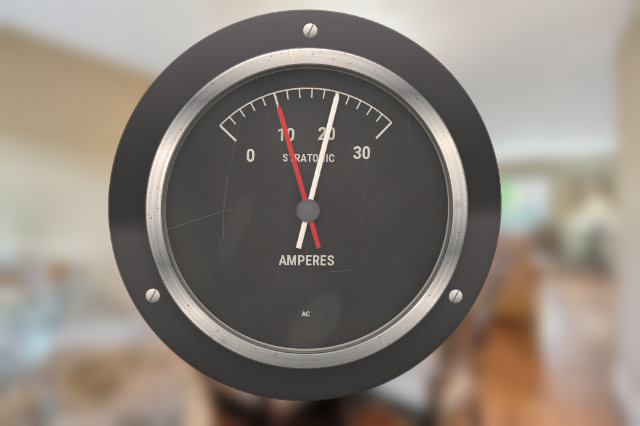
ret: 20
